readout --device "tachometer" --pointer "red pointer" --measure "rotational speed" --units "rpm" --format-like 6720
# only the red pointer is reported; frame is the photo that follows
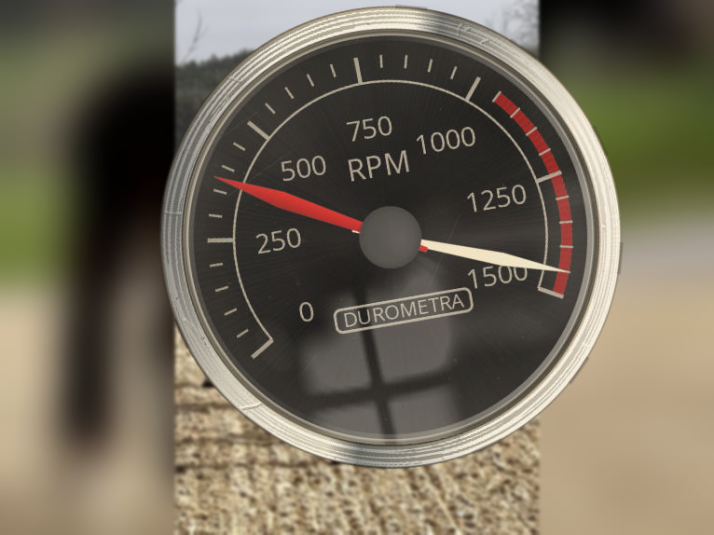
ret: 375
